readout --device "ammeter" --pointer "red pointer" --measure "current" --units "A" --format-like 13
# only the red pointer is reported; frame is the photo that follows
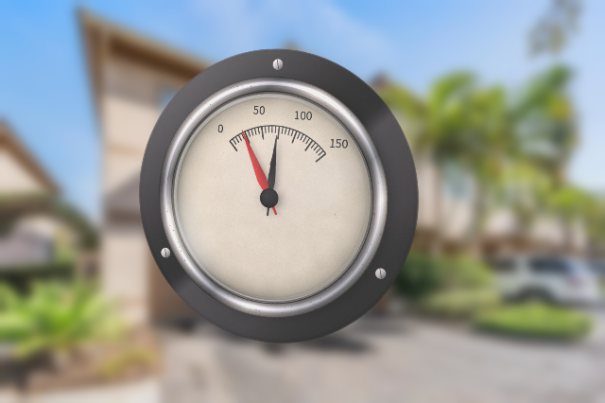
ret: 25
